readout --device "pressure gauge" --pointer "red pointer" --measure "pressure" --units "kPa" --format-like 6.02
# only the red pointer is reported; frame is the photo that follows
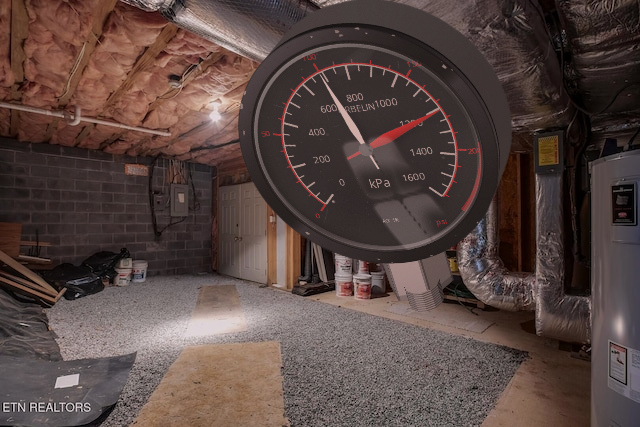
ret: 1200
